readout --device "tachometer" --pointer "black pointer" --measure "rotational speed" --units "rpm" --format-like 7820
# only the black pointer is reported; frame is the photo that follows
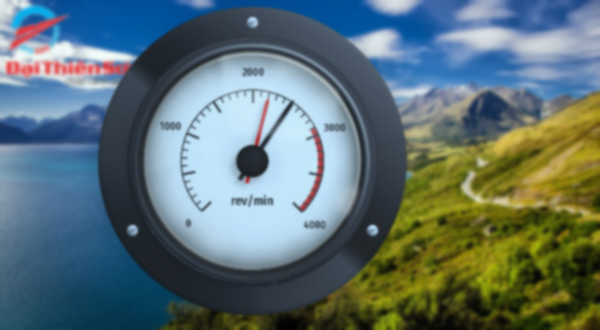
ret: 2500
